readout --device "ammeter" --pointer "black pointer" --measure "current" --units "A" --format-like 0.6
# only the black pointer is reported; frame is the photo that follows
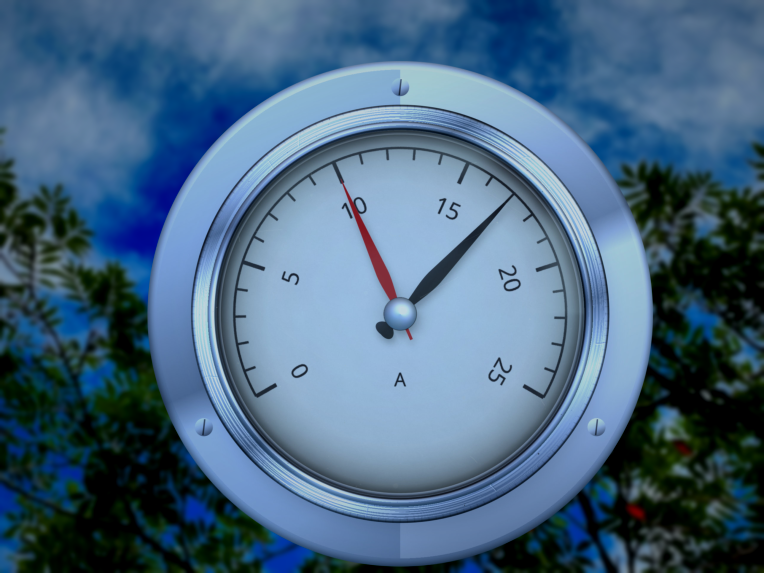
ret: 17
